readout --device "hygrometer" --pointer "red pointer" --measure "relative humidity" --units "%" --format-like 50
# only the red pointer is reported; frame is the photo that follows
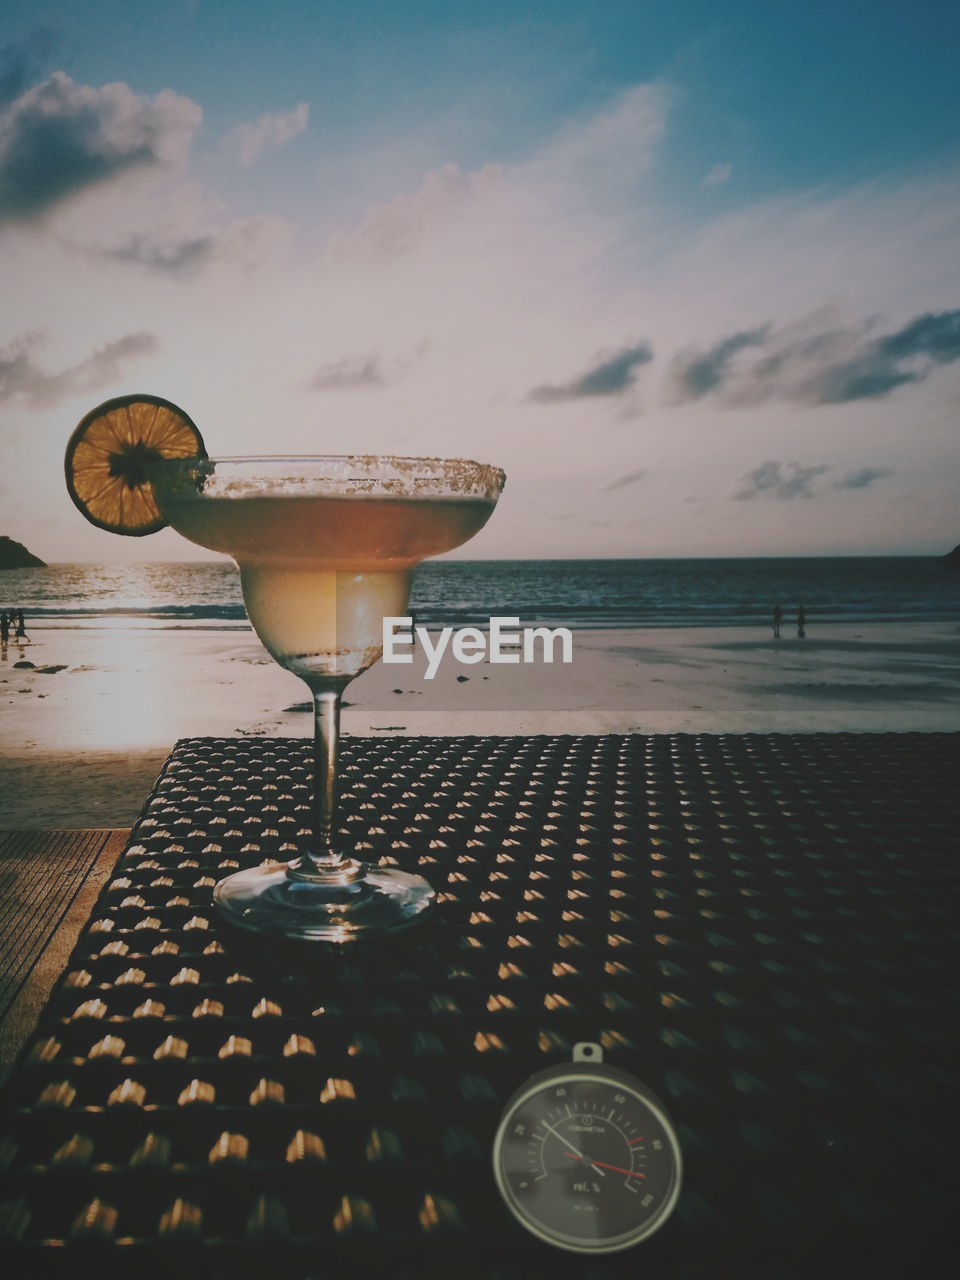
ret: 92
